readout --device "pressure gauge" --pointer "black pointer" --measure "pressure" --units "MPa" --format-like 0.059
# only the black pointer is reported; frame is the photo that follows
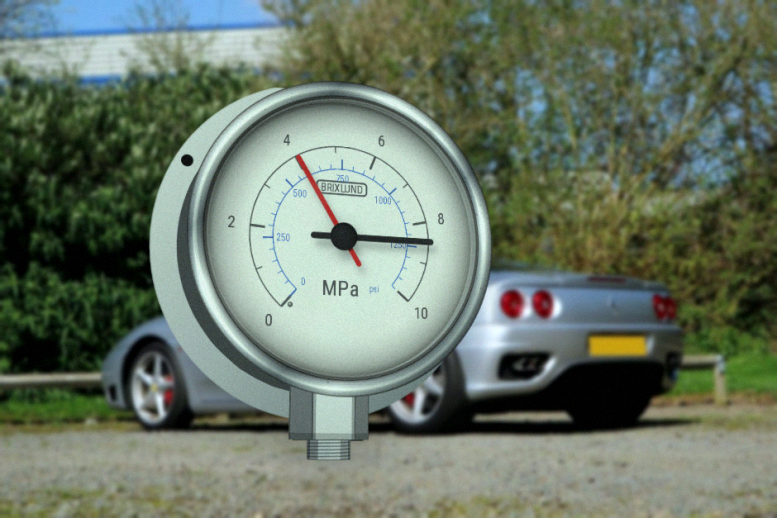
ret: 8.5
